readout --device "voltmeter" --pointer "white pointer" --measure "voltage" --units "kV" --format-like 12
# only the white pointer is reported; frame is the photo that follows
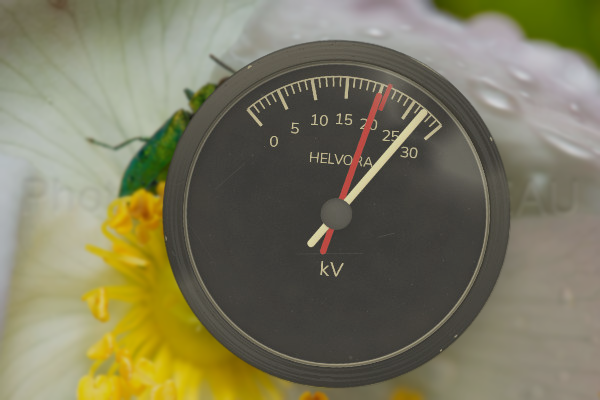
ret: 27
